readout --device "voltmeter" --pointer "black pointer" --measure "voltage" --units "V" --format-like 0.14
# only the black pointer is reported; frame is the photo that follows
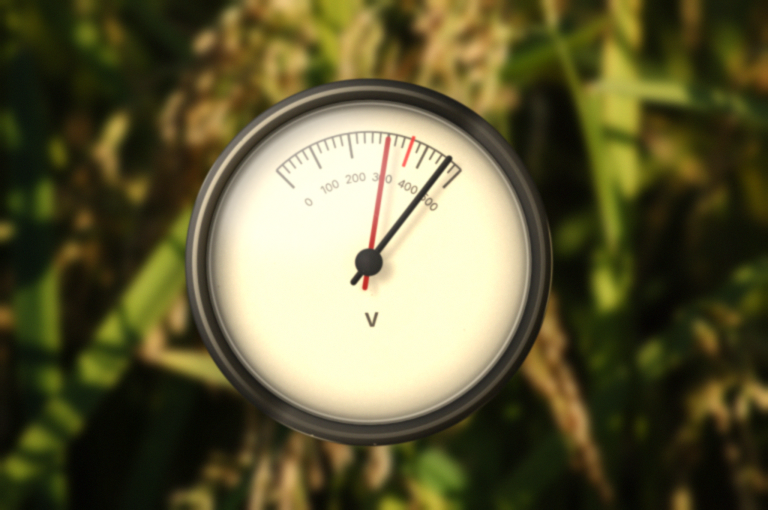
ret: 460
